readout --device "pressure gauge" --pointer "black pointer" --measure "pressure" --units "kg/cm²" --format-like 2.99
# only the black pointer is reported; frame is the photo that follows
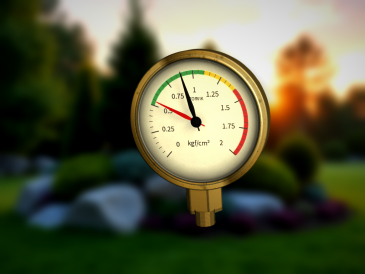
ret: 0.9
